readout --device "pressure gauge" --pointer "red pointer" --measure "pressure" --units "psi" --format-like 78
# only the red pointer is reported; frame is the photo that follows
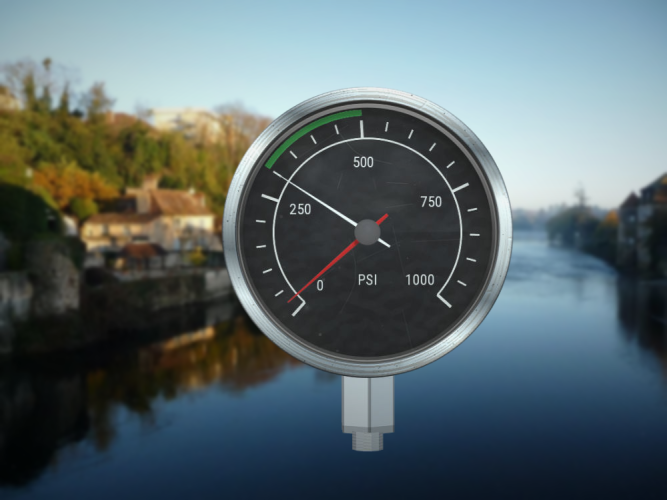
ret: 25
